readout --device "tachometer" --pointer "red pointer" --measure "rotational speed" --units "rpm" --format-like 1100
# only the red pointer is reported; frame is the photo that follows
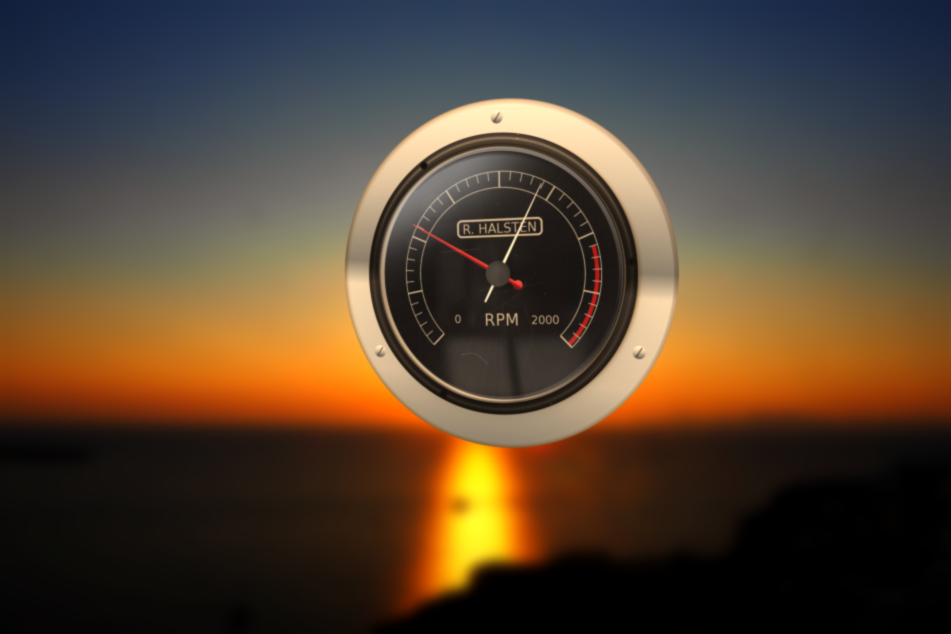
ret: 550
